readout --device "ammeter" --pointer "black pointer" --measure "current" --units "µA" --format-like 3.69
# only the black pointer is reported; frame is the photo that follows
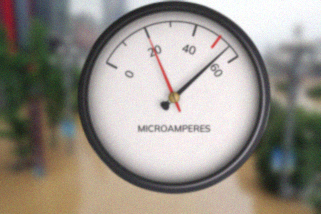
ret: 55
